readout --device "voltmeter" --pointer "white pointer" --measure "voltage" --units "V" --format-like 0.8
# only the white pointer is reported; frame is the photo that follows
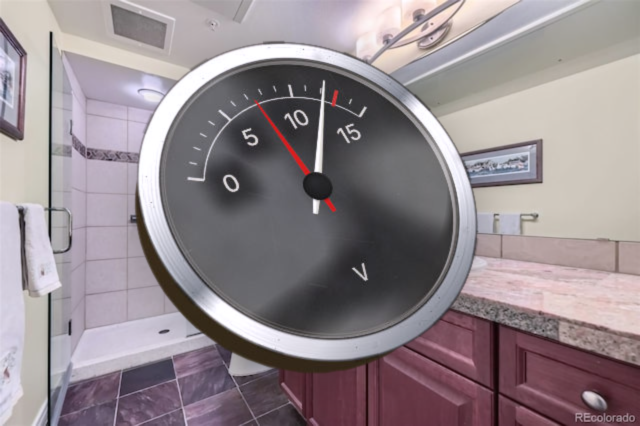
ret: 12
